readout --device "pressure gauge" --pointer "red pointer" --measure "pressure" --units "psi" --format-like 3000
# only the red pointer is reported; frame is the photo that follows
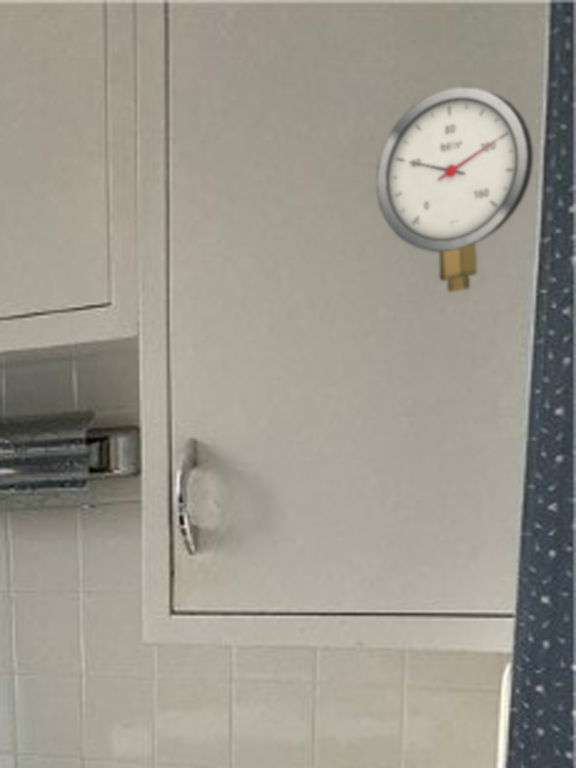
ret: 120
